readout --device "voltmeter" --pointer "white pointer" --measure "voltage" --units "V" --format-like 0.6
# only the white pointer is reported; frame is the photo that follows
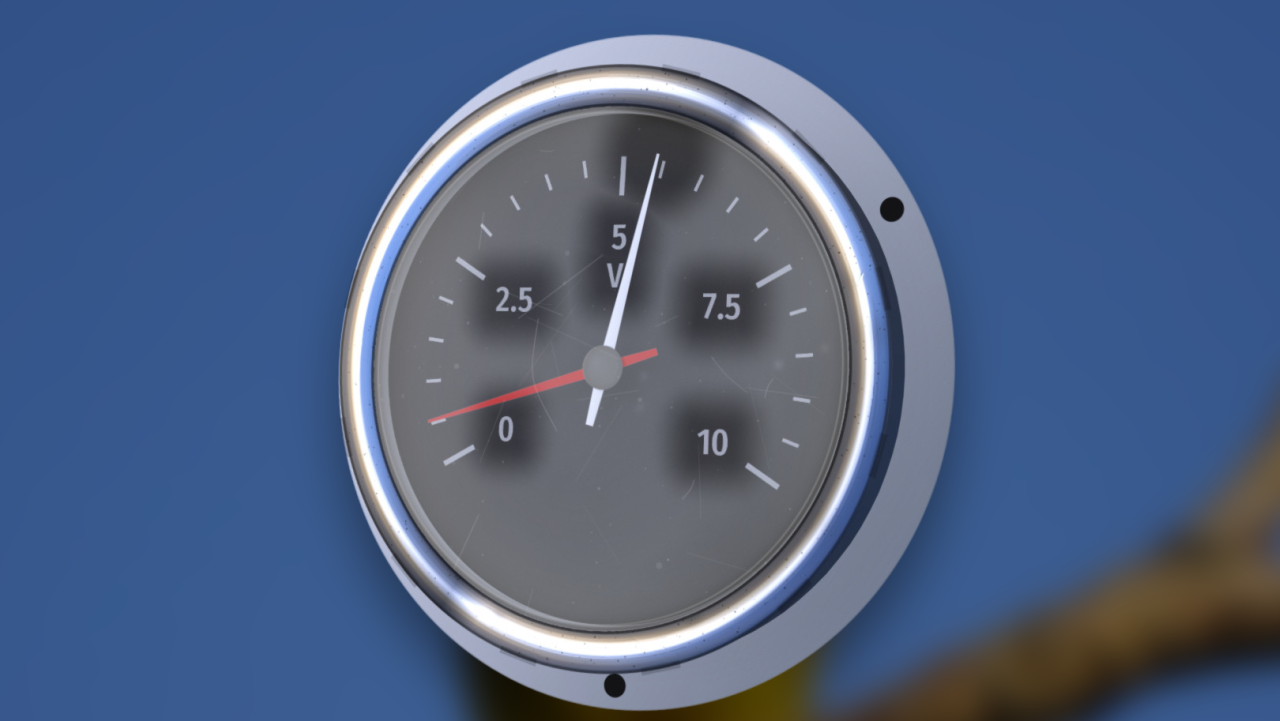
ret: 5.5
